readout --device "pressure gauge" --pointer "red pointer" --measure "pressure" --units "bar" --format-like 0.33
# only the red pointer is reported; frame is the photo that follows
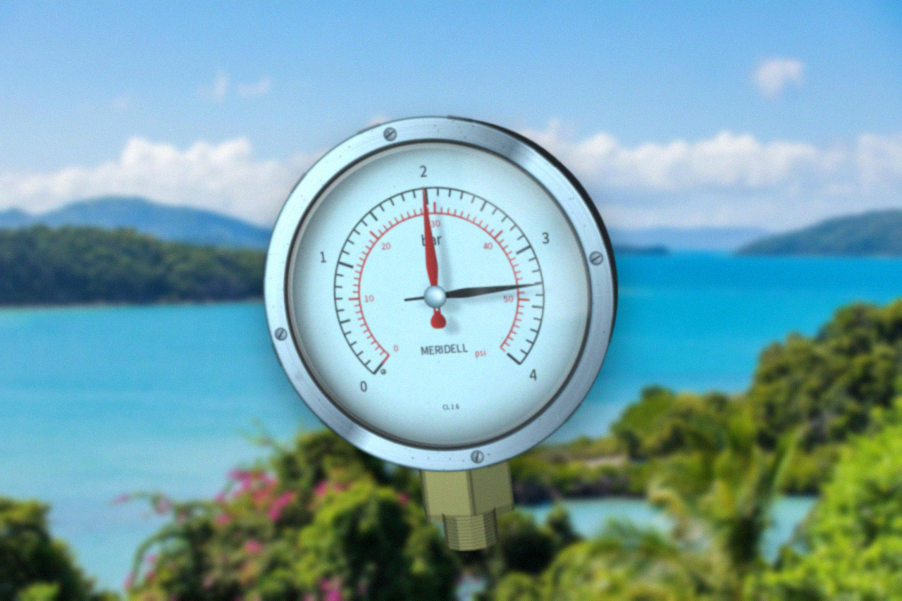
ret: 2
